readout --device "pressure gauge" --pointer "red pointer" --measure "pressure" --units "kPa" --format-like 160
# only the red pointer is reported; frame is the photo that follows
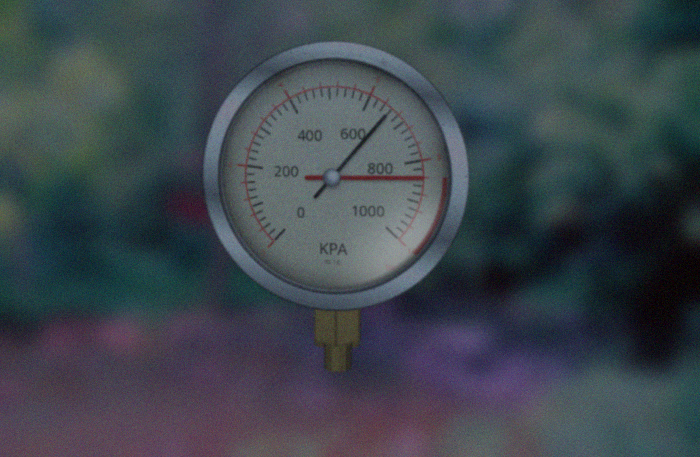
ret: 840
